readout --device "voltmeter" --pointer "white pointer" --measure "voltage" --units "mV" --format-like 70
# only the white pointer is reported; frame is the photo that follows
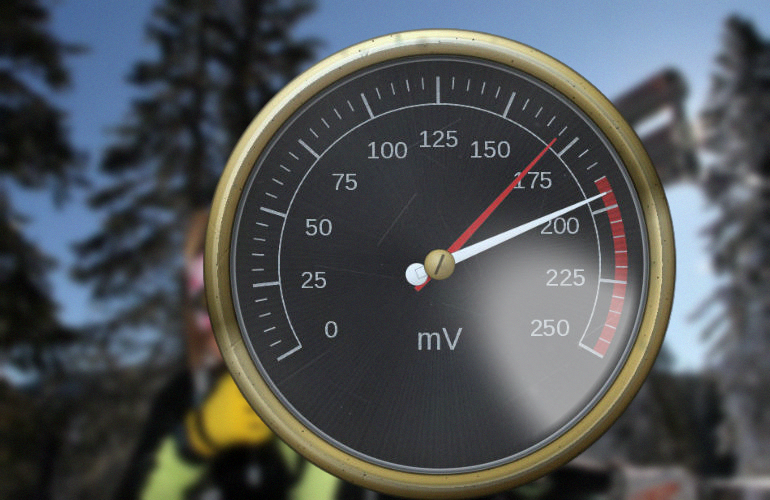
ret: 195
